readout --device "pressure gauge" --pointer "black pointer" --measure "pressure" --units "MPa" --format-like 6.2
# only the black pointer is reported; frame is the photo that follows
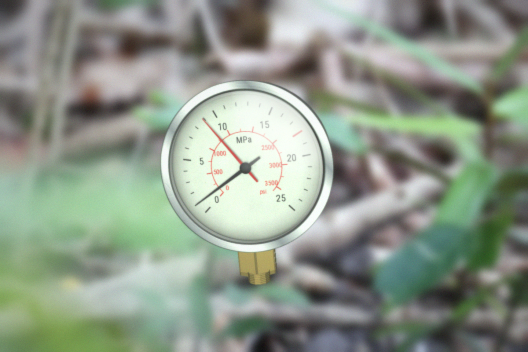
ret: 1
